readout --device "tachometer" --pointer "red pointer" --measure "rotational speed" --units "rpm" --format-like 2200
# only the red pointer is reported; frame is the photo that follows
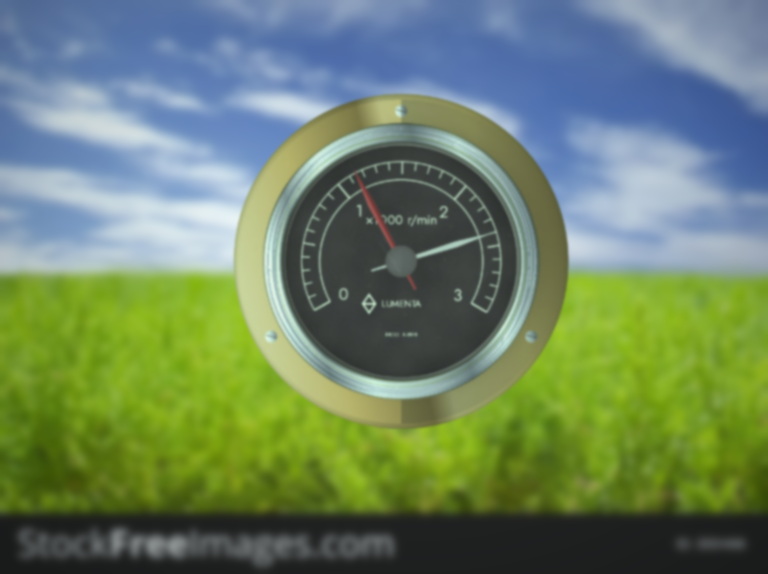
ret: 1150
